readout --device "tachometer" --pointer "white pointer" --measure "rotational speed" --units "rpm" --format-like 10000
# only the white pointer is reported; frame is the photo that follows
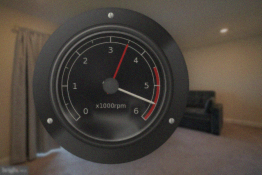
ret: 5500
